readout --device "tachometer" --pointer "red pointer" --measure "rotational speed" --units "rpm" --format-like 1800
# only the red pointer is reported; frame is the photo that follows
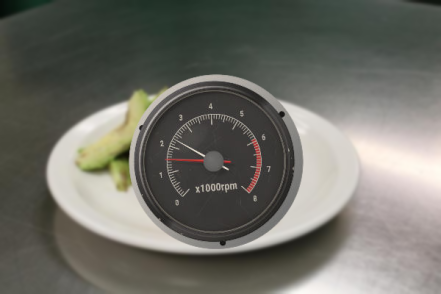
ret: 1500
